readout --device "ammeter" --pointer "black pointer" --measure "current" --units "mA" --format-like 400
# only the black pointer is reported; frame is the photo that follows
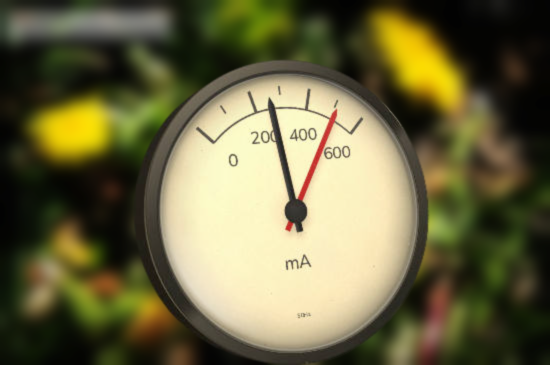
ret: 250
